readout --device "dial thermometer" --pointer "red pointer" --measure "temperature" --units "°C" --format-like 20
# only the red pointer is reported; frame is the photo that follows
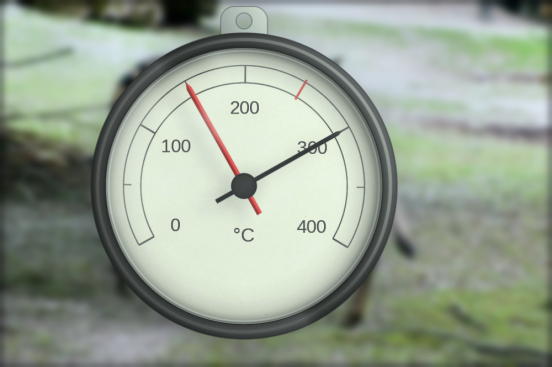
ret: 150
